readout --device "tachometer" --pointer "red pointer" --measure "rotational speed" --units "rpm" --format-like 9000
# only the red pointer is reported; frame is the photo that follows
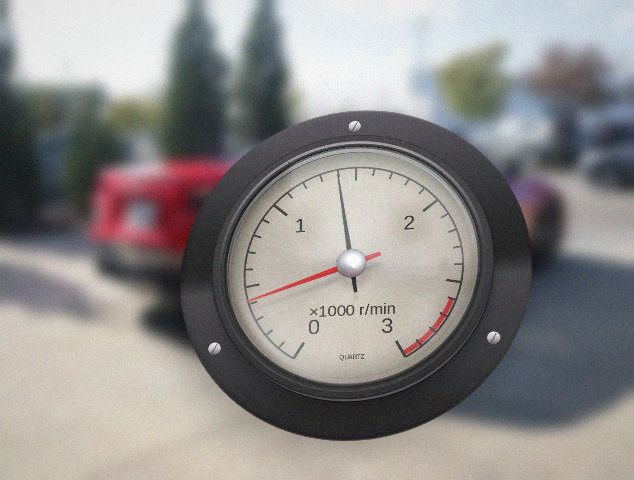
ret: 400
